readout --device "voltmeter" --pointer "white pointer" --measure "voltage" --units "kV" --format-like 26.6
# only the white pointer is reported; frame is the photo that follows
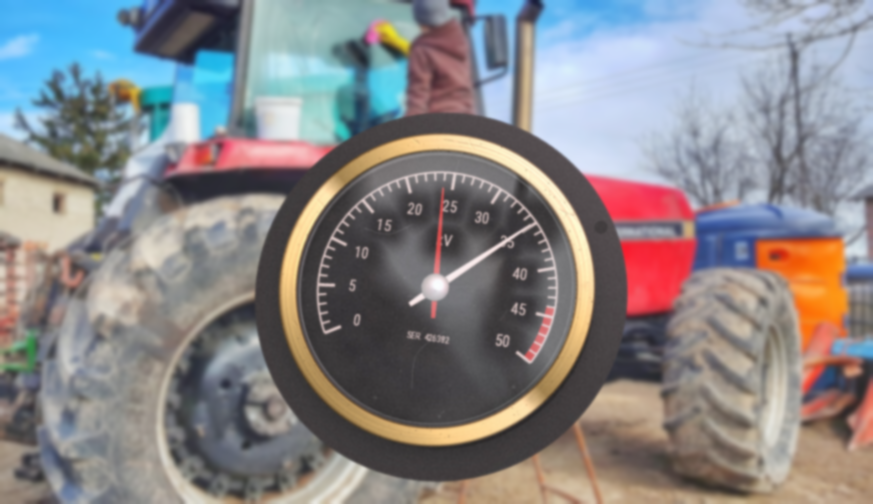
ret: 35
